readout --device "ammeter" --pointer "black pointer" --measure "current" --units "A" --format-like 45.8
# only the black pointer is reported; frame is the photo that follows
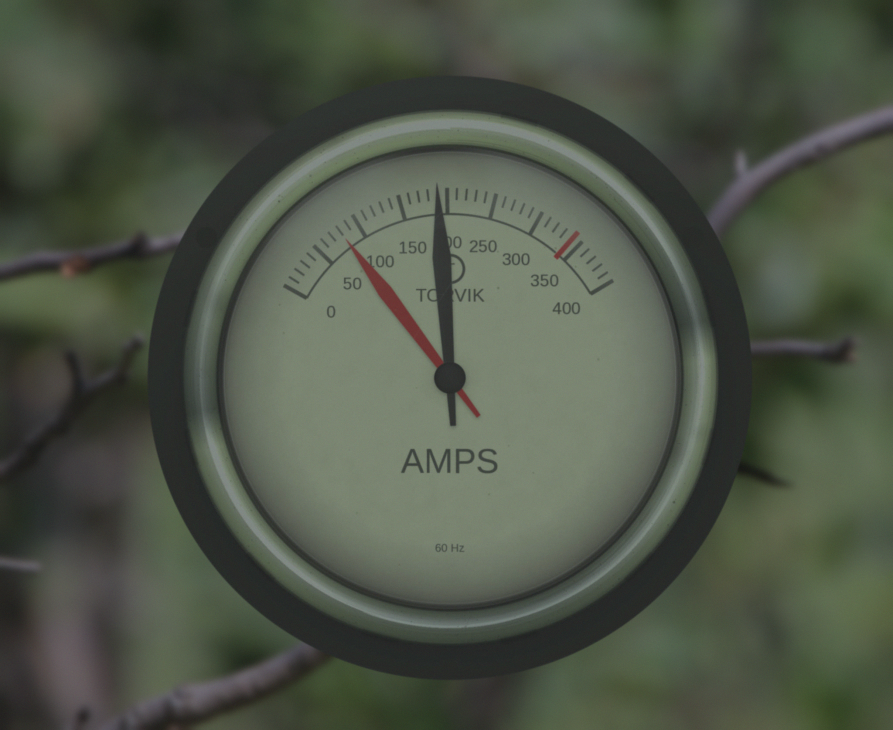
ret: 190
